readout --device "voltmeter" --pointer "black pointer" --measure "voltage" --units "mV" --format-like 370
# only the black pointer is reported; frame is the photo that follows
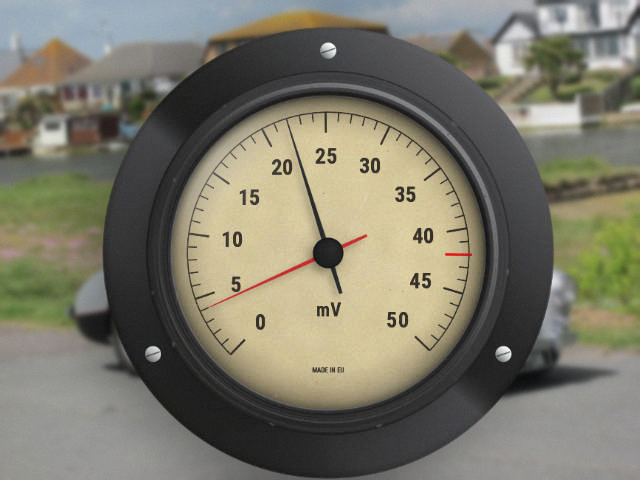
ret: 22
